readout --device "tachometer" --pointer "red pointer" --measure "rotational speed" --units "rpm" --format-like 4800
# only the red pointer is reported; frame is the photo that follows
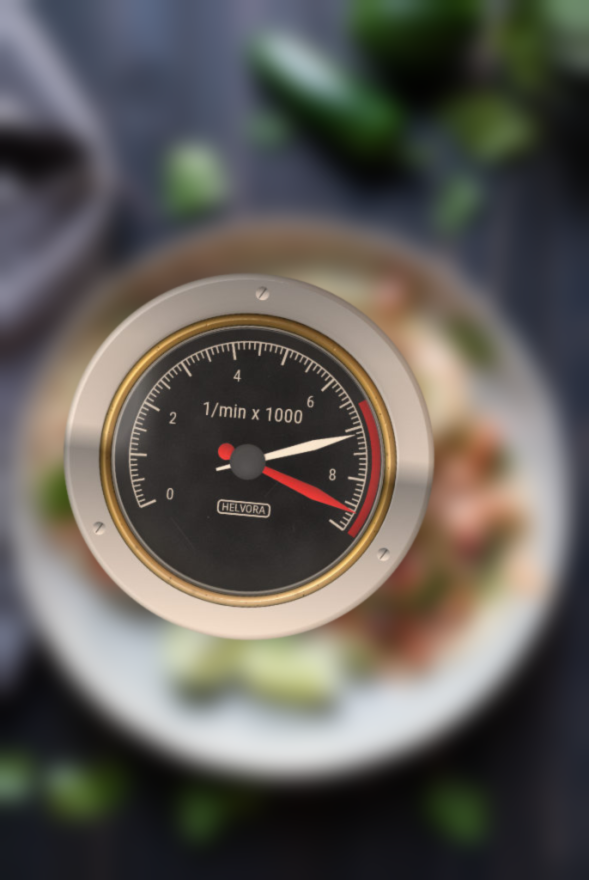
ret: 8600
